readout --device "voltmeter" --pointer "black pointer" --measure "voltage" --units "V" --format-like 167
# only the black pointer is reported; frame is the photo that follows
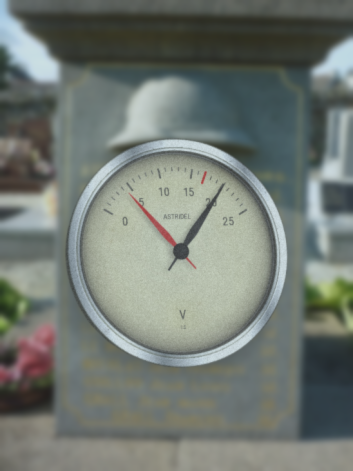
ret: 20
